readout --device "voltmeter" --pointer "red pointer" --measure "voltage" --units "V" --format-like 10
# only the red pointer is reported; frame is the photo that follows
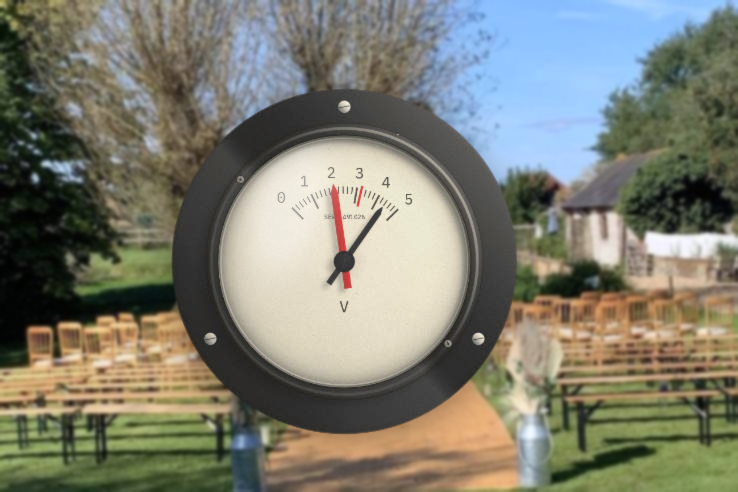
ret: 2
